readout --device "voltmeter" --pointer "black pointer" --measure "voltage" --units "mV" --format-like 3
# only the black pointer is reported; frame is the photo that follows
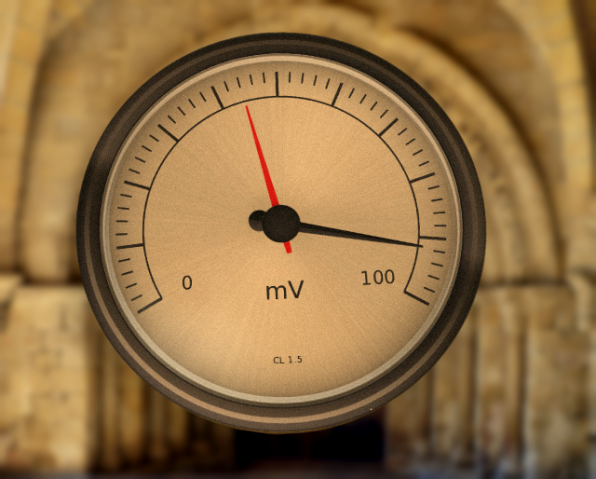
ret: 92
